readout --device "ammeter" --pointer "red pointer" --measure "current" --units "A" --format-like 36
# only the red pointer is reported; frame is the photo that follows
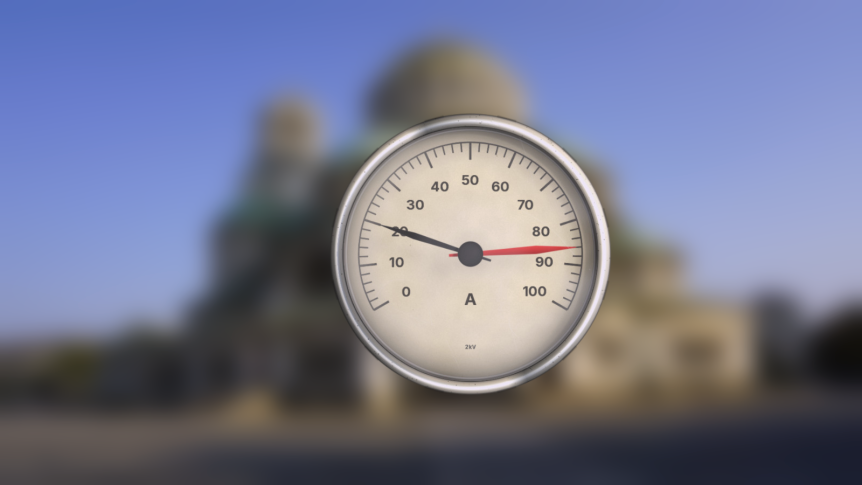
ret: 86
